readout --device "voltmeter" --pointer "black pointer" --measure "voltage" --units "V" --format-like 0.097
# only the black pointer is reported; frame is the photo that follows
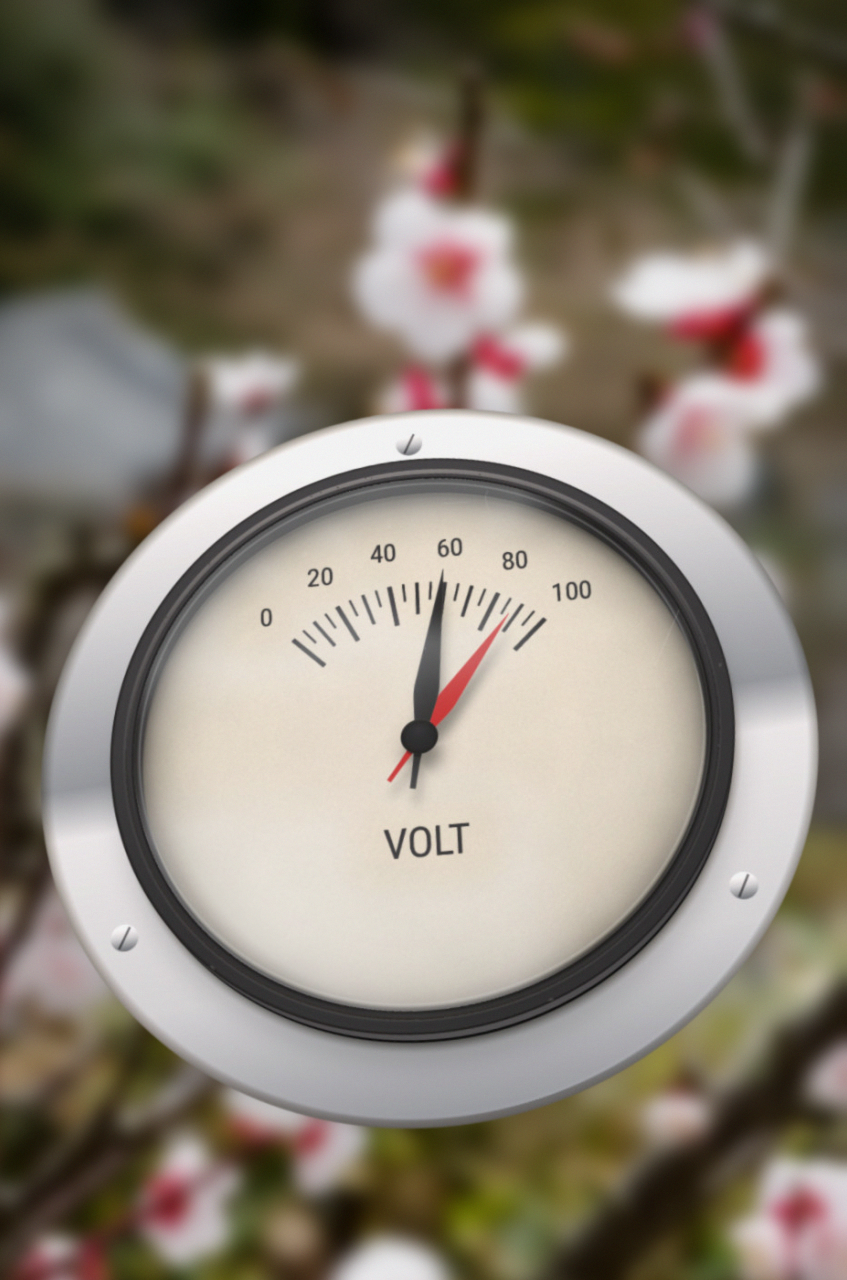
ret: 60
